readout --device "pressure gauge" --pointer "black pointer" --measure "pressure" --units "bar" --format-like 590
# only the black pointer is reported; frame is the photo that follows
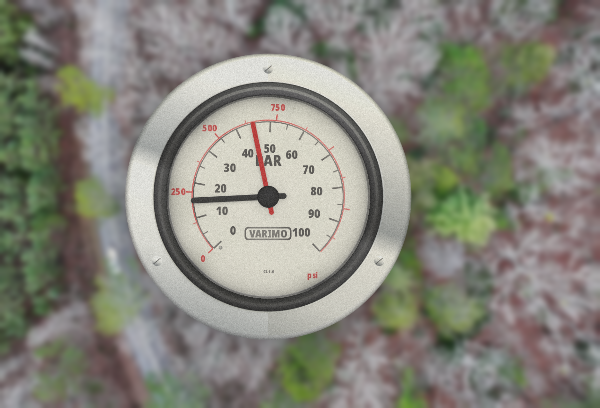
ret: 15
